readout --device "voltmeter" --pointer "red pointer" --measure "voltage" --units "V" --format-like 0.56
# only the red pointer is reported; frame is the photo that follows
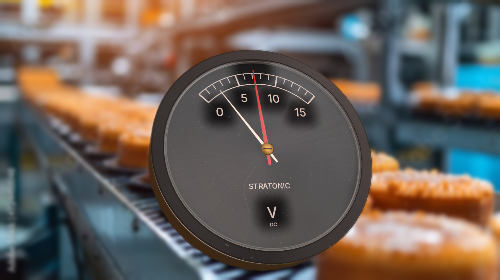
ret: 7
